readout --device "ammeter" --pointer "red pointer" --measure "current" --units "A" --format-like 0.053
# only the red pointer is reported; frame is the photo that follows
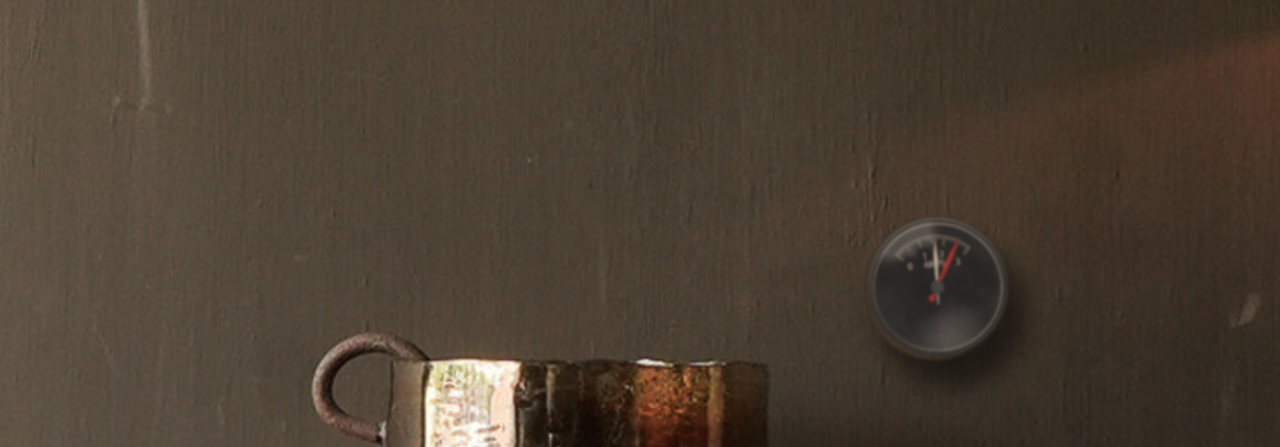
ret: 2.5
